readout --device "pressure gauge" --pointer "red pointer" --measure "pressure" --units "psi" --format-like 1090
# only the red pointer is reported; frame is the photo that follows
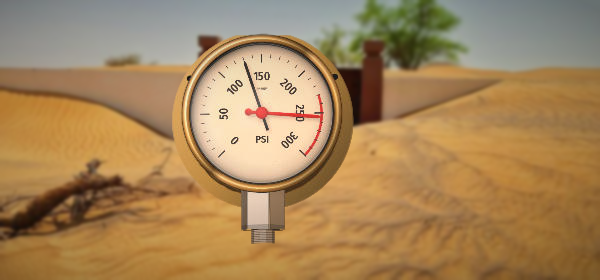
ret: 255
